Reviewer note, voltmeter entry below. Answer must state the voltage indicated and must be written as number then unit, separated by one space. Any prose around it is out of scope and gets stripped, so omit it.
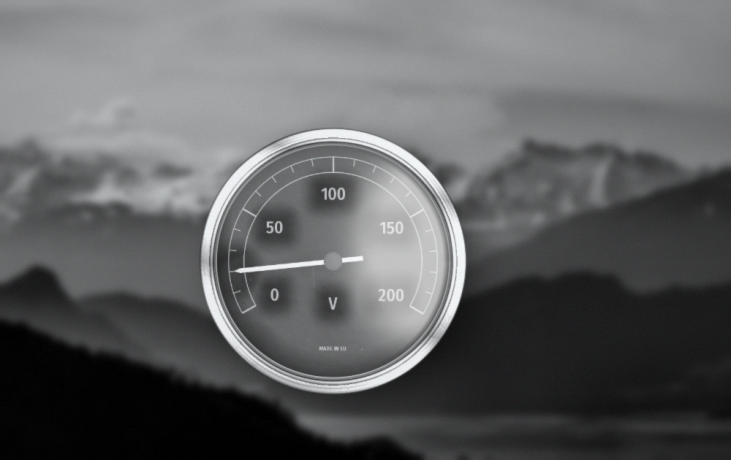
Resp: 20 V
